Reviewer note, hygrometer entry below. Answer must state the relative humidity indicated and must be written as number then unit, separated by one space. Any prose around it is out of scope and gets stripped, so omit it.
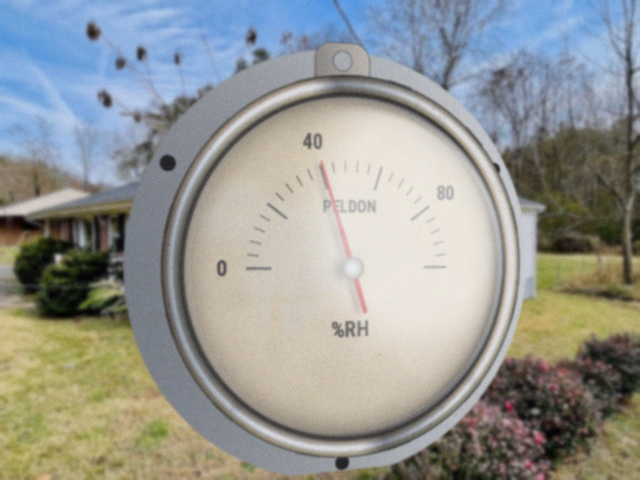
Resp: 40 %
